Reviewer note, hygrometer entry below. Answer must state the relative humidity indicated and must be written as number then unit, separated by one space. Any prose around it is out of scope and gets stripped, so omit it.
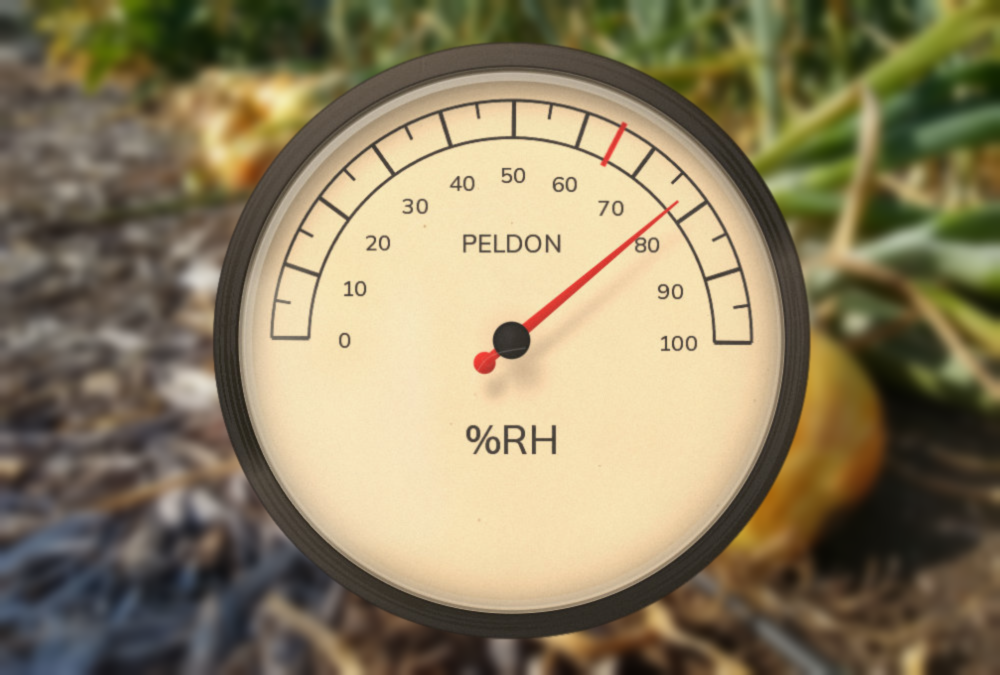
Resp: 77.5 %
